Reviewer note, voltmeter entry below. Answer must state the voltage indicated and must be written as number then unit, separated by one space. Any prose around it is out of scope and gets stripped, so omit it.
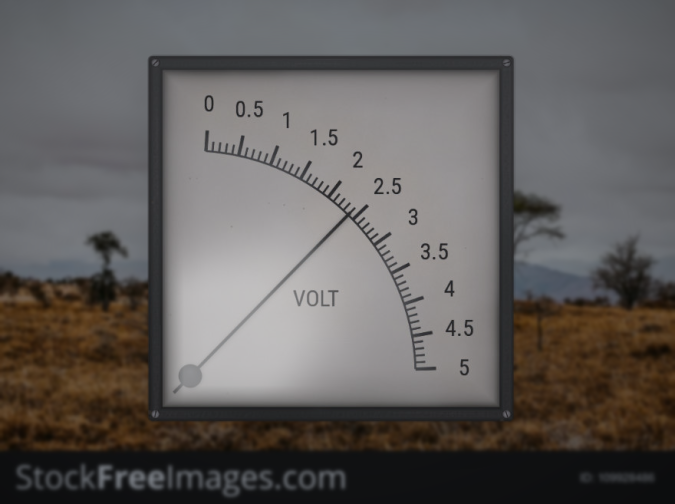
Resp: 2.4 V
